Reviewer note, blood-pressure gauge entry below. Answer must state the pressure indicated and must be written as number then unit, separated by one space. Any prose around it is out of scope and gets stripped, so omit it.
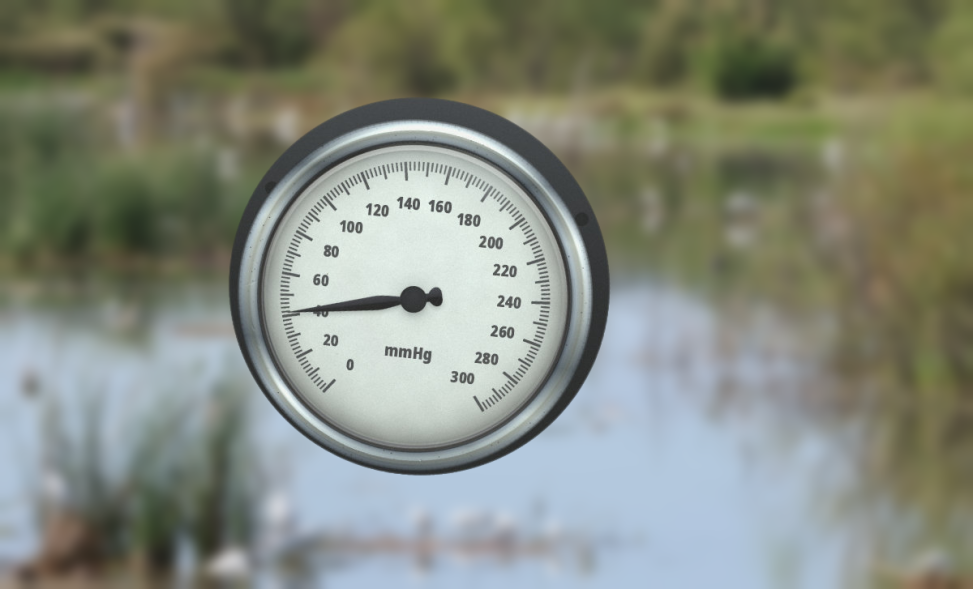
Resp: 42 mmHg
